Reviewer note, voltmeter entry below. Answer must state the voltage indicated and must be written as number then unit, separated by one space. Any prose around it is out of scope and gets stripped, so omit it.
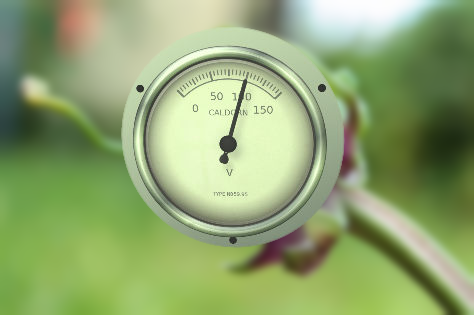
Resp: 100 V
